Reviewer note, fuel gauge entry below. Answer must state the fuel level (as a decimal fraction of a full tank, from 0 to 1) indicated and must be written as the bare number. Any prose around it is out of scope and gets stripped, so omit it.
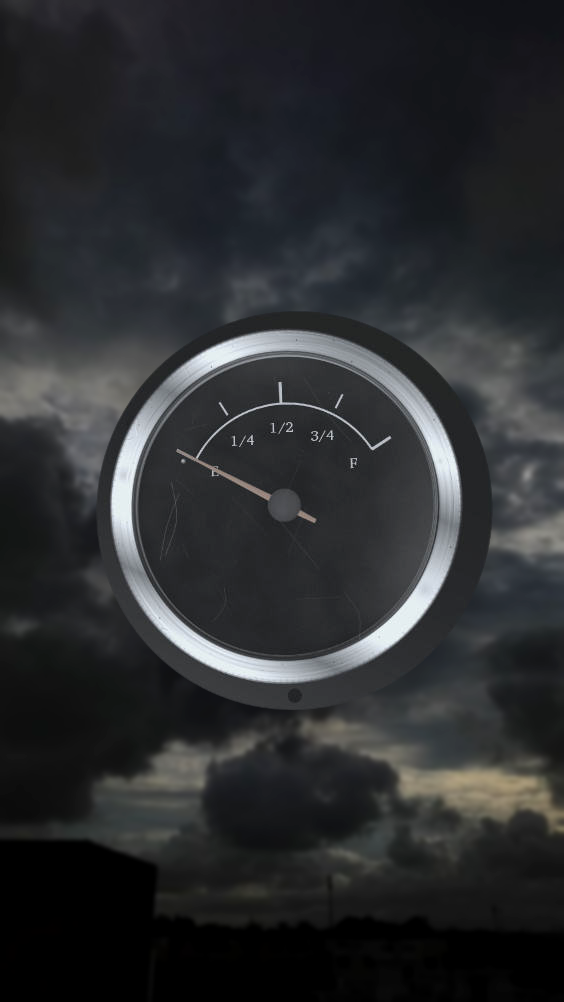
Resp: 0
